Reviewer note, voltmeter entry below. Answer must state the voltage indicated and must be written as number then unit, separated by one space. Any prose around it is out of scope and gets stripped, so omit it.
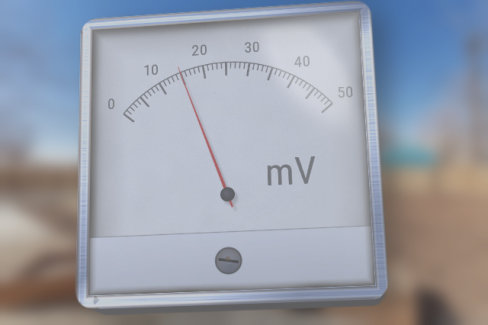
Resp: 15 mV
